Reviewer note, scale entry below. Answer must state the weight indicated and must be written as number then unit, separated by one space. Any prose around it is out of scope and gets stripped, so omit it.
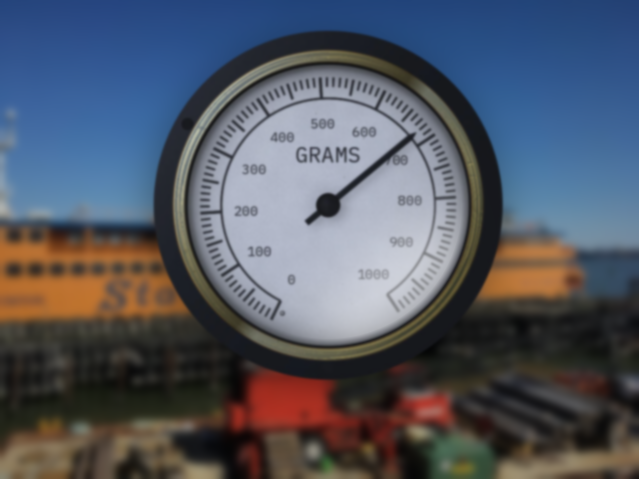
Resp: 680 g
